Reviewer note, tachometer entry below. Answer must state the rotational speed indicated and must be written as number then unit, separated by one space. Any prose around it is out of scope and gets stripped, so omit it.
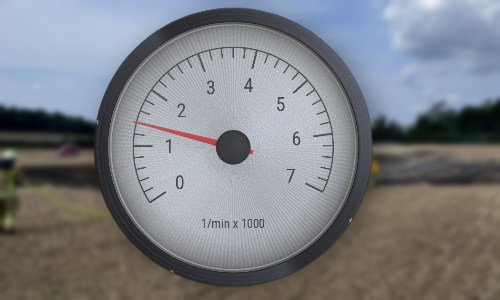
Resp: 1400 rpm
